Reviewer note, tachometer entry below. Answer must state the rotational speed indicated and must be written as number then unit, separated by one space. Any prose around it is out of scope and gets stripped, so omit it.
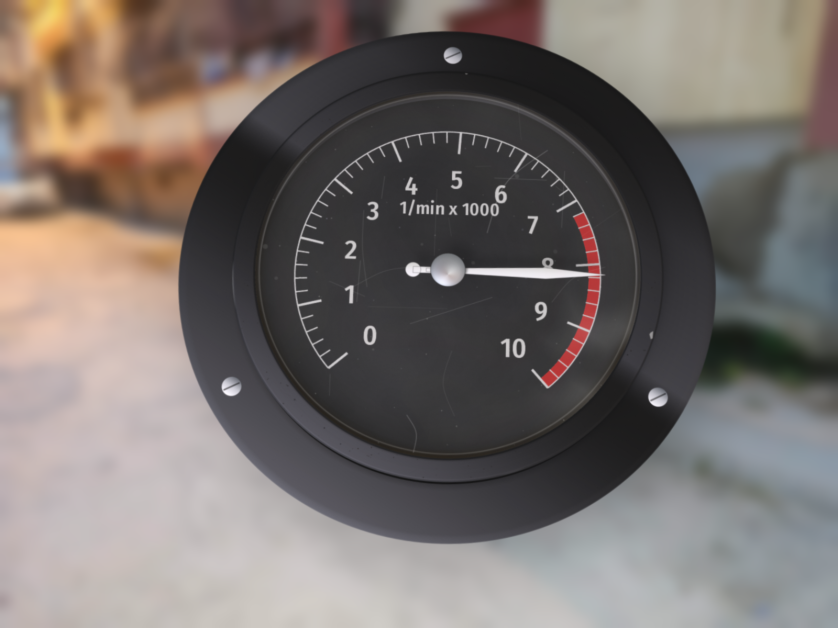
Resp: 8200 rpm
